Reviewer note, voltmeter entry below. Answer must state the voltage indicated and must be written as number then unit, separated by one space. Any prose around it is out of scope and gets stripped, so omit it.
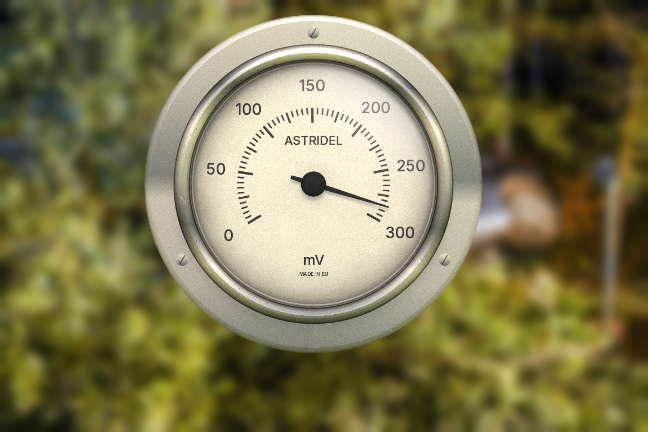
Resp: 285 mV
